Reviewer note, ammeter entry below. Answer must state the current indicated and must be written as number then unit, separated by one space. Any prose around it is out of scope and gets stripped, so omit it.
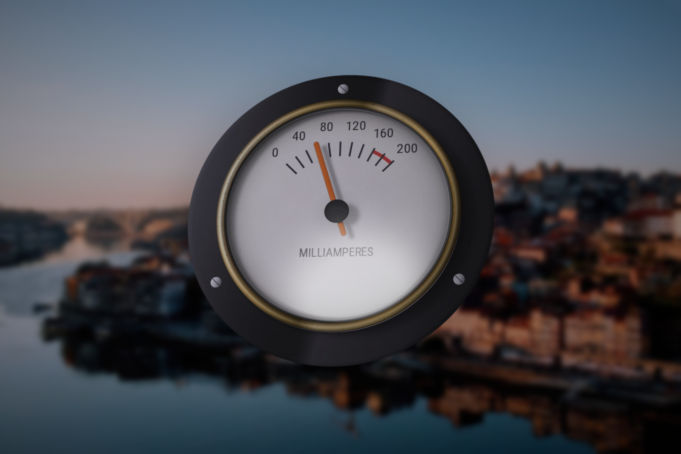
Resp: 60 mA
